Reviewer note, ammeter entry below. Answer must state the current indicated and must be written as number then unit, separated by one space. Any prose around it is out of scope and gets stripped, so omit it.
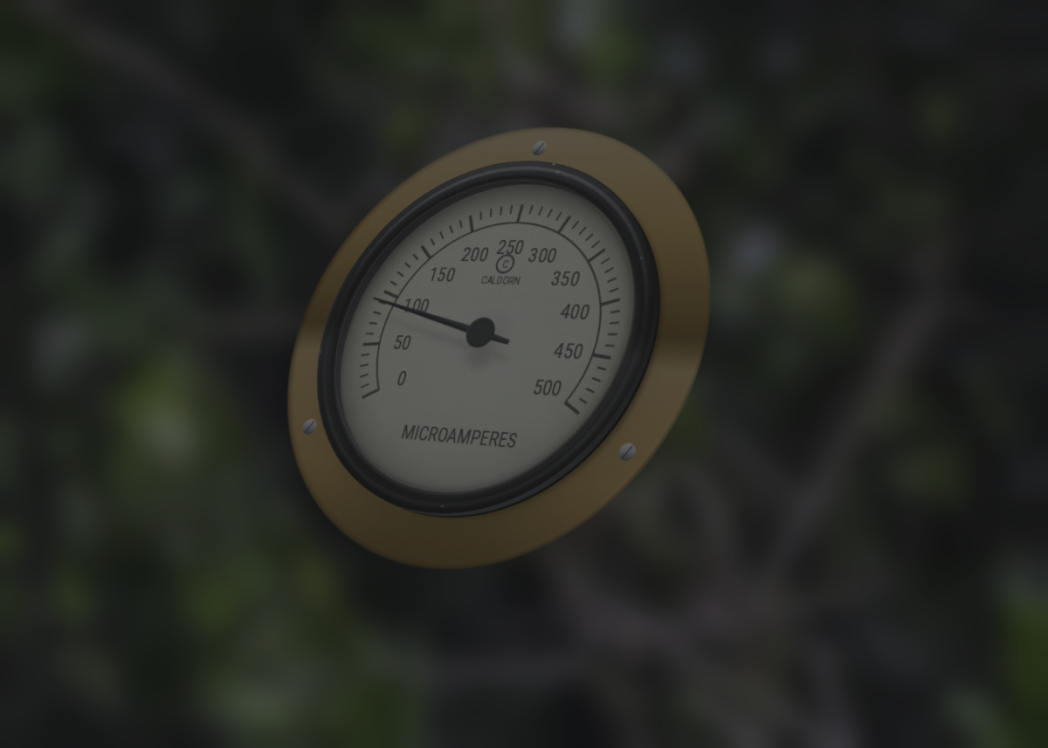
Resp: 90 µA
